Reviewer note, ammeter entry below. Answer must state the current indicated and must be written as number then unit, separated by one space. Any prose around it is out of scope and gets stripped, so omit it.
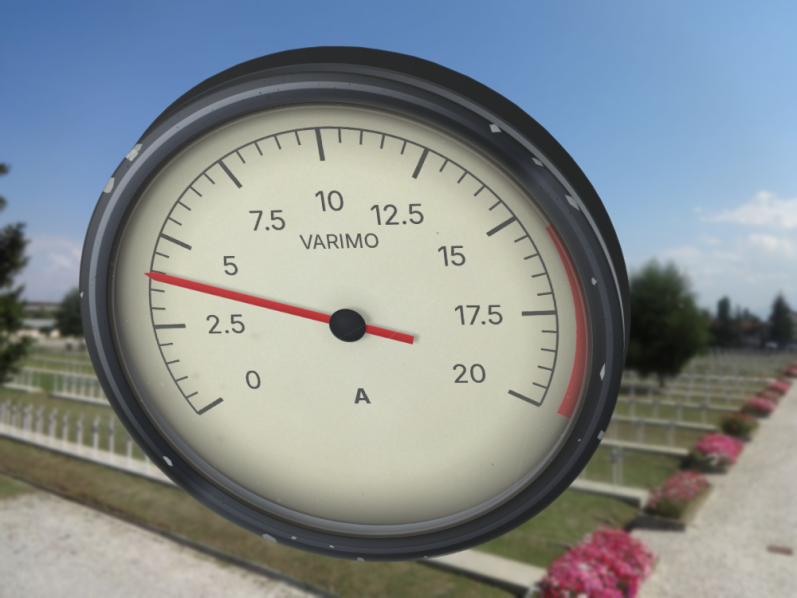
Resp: 4 A
